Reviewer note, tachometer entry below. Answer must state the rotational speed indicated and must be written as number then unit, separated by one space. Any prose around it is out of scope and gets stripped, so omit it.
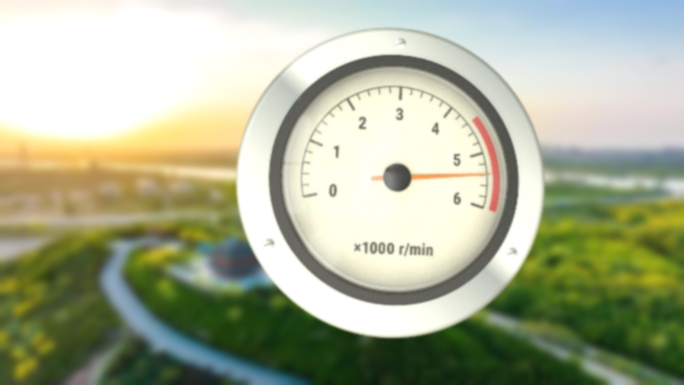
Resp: 5400 rpm
